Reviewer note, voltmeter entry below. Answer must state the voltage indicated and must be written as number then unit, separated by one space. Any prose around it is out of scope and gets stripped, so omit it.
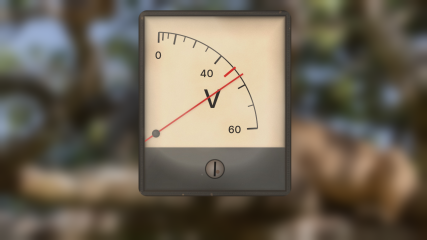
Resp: 47.5 V
